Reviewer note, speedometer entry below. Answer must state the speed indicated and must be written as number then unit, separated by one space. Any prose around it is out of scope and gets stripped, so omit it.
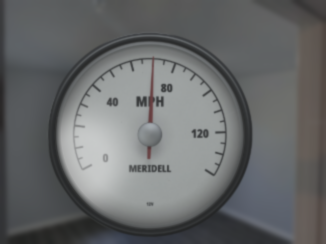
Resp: 70 mph
